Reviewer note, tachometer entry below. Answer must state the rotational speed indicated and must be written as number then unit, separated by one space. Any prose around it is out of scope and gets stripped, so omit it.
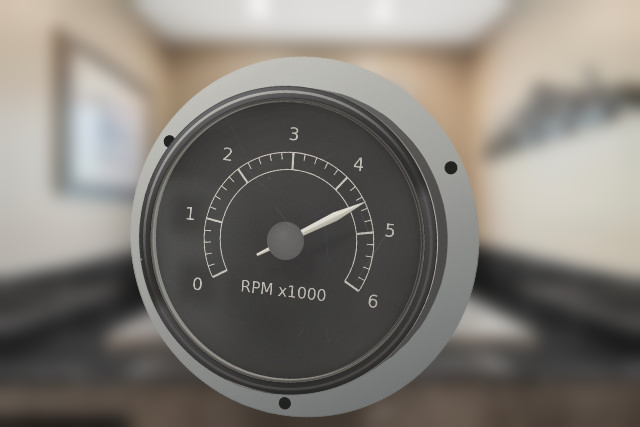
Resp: 4500 rpm
